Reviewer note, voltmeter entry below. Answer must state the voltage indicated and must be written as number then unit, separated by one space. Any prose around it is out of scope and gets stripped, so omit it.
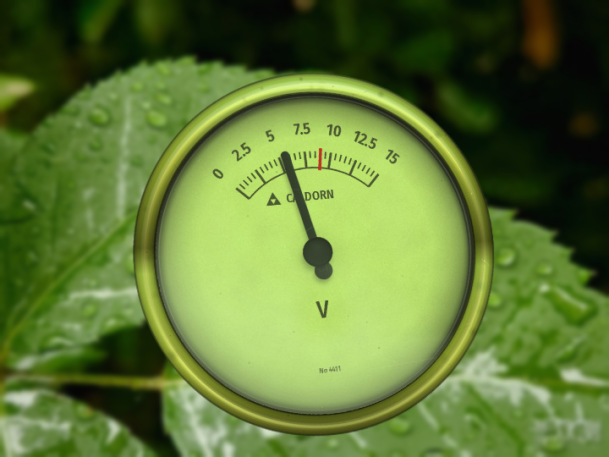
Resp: 5.5 V
